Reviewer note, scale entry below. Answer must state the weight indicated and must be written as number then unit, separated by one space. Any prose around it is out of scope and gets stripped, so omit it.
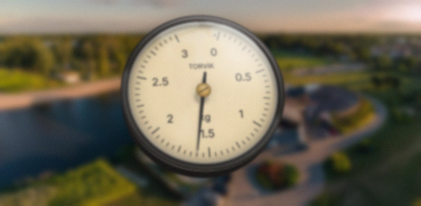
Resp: 1.6 kg
